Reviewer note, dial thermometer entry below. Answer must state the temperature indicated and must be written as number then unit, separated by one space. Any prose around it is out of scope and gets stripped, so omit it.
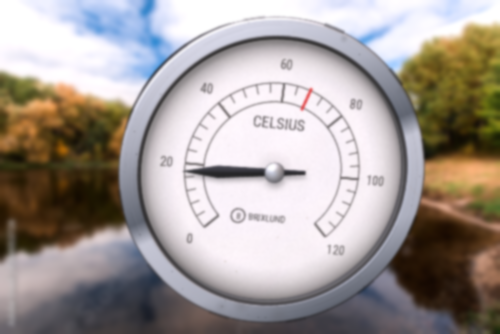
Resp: 18 °C
